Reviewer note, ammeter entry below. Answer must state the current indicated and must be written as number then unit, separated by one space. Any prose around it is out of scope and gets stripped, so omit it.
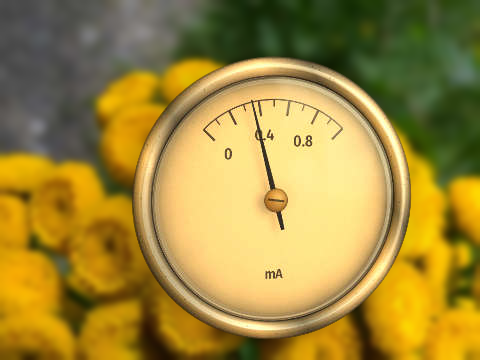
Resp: 0.35 mA
